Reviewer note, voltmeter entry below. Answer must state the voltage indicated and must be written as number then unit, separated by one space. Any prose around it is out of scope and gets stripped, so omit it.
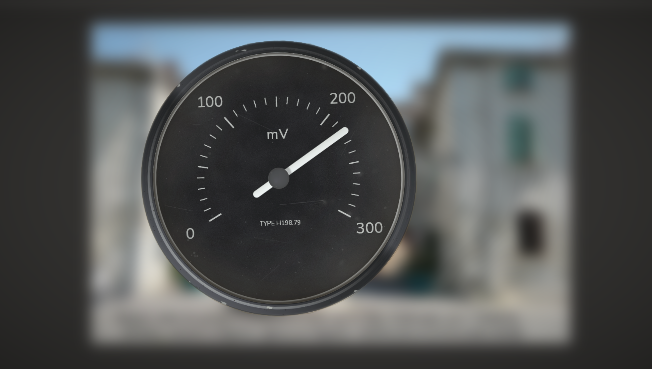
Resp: 220 mV
